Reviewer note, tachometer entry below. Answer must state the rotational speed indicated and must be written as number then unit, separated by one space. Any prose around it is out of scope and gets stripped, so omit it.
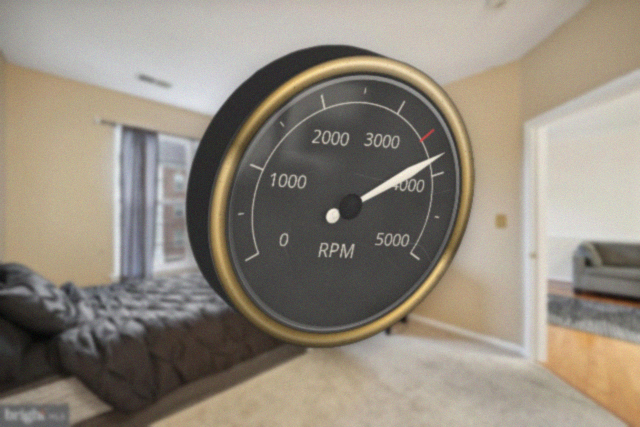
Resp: 3750 rpm
